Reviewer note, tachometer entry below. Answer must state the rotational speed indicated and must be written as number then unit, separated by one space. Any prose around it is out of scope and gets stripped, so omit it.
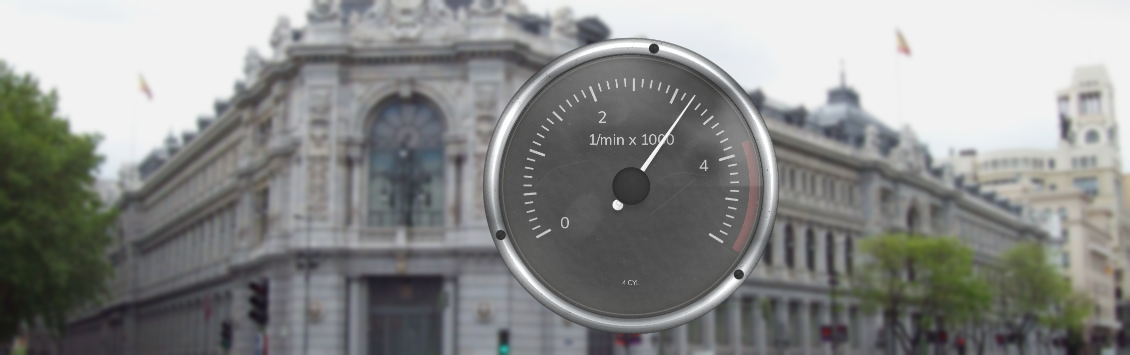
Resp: 3200 rpm
